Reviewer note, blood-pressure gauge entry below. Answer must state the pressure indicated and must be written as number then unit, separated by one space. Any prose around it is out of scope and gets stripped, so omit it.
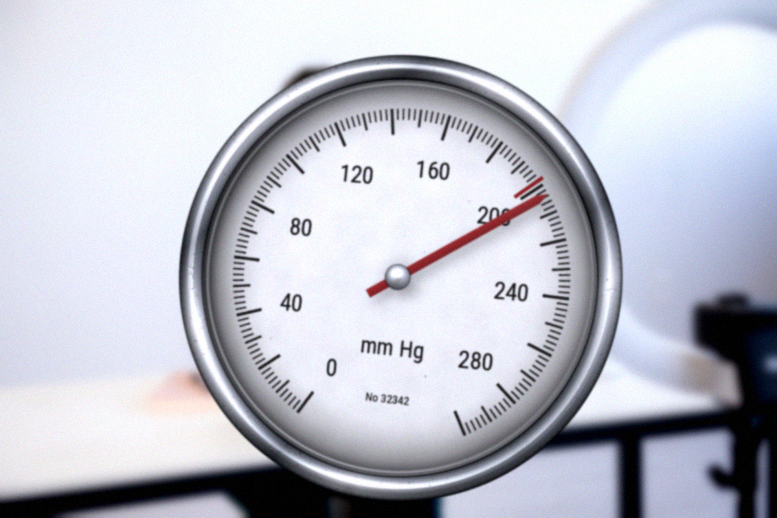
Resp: 204 mmHg
